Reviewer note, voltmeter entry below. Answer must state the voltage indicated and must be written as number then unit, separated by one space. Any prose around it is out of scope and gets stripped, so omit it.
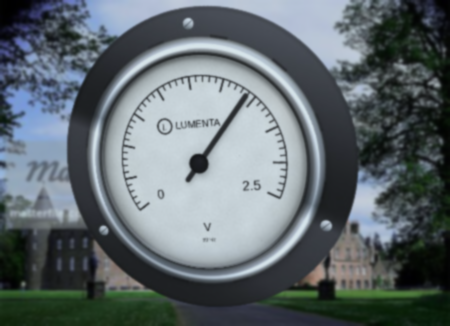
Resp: 1.7 V
